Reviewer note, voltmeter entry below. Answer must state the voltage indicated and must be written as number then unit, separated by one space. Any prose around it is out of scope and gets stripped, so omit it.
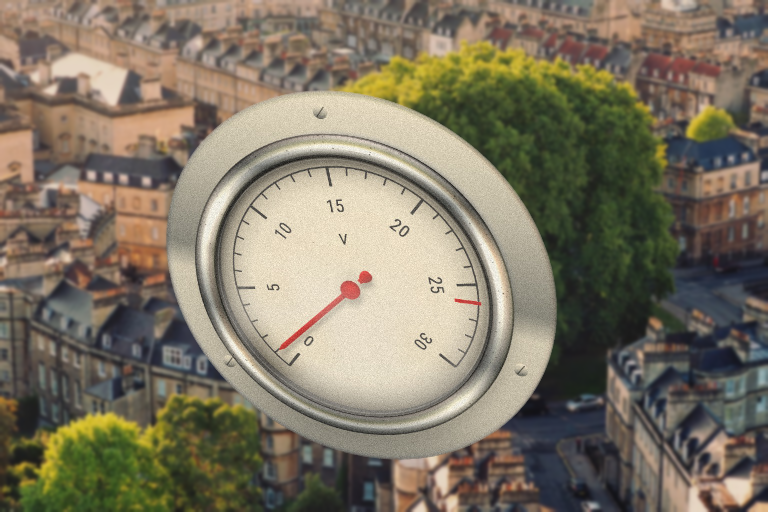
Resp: 1 V
